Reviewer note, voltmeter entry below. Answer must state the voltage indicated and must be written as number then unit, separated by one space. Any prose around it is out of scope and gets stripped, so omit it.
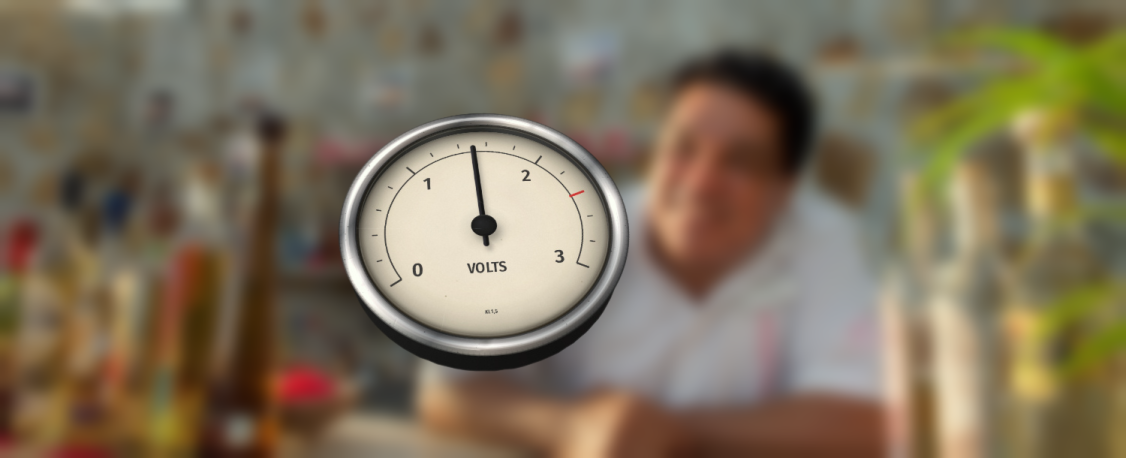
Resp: 1.5 V
